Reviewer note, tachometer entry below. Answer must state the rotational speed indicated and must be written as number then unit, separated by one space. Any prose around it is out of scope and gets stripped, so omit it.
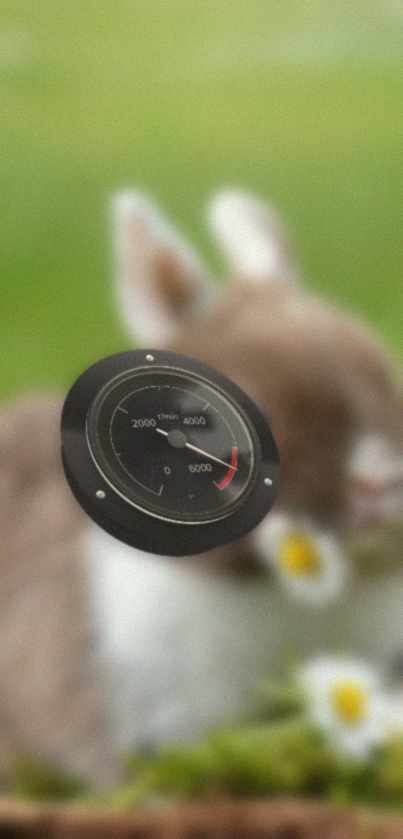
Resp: 5500 rpm
